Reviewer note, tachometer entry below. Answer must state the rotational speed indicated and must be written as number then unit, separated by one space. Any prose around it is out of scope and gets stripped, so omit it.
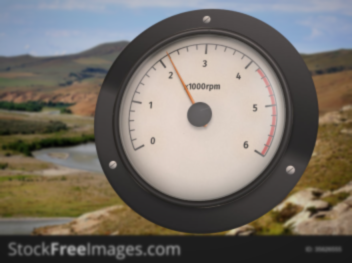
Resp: 2200 rpm
